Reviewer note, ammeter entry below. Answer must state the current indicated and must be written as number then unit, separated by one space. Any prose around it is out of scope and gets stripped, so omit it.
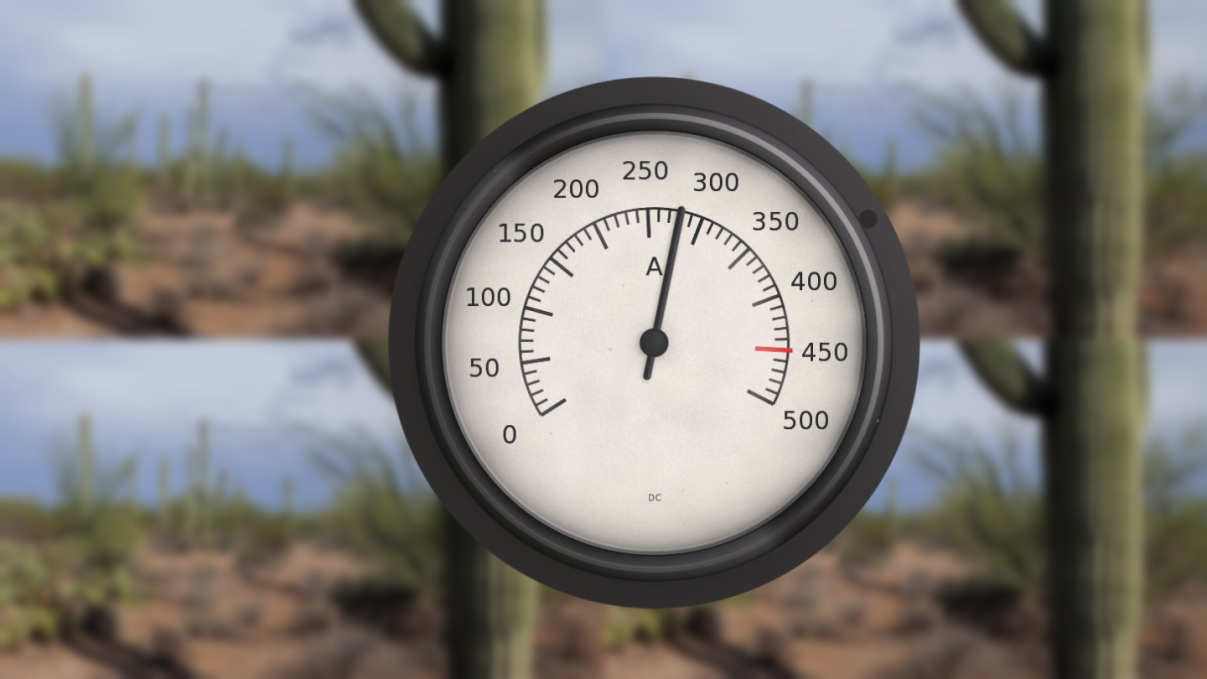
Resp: 280 A
